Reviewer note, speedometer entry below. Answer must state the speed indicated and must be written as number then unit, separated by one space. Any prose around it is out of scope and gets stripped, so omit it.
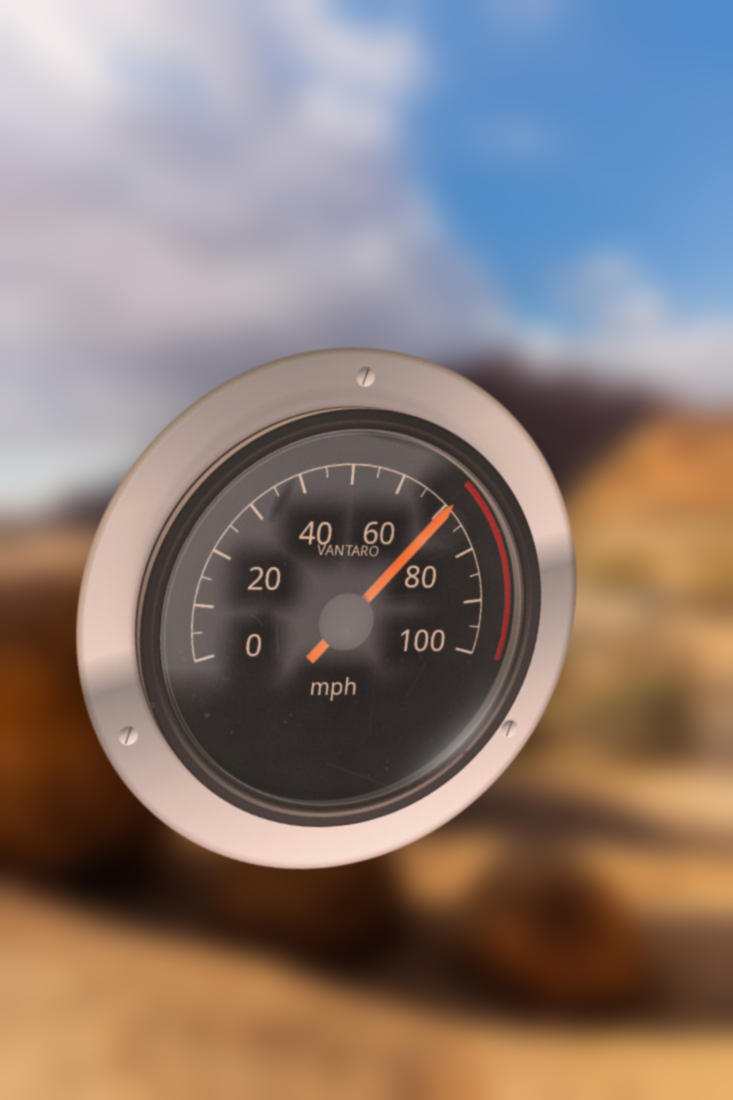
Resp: 70 mph
